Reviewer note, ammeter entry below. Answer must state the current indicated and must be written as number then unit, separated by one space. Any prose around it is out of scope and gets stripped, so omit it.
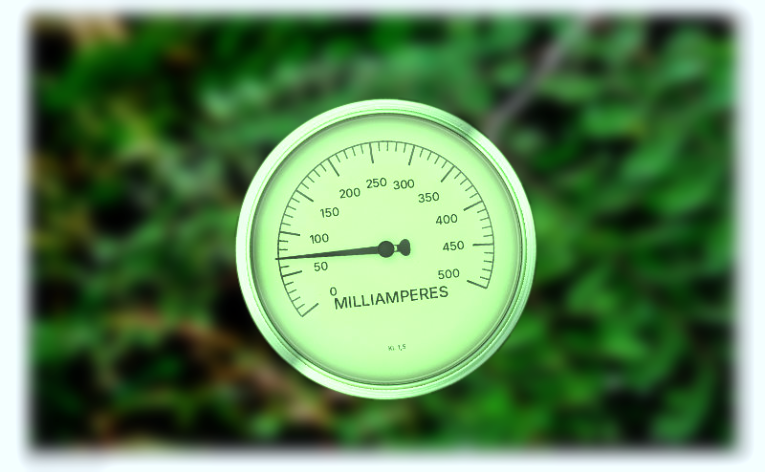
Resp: 70 mA
